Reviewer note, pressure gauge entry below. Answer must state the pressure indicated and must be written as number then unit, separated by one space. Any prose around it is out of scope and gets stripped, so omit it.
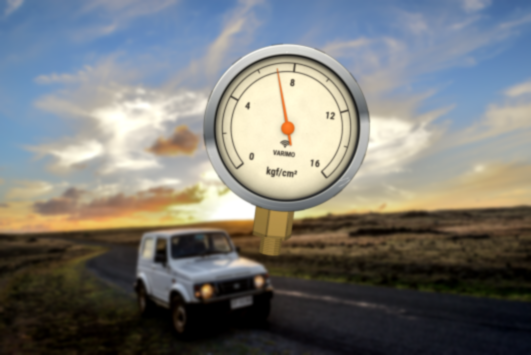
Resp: 7 kg/cm²
